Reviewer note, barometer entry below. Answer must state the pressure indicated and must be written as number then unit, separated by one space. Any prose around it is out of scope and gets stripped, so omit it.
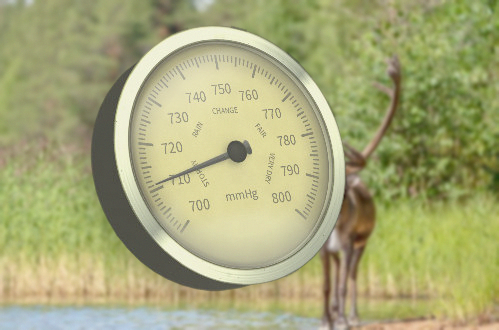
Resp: 711 mmHg
